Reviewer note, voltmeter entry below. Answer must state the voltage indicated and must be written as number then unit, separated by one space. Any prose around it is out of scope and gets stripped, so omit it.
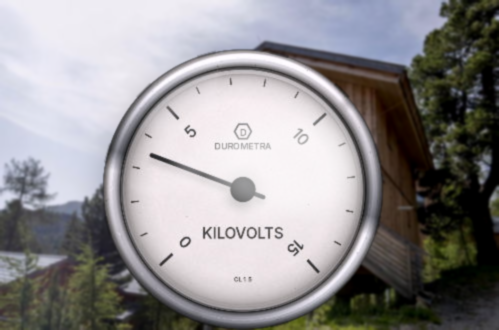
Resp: 3.5 kV
